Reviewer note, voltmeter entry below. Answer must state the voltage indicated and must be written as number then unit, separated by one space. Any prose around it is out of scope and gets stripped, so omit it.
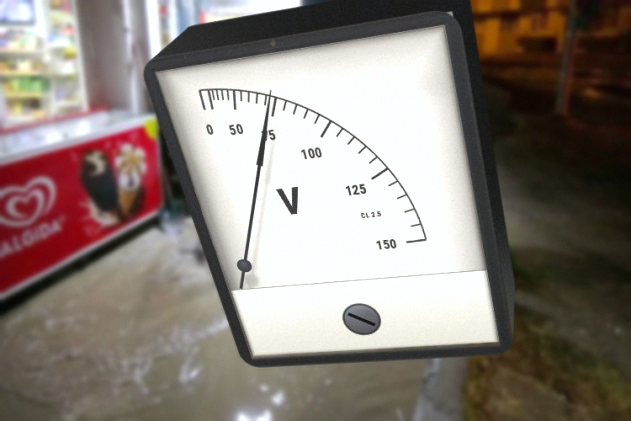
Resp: 72.5 V
